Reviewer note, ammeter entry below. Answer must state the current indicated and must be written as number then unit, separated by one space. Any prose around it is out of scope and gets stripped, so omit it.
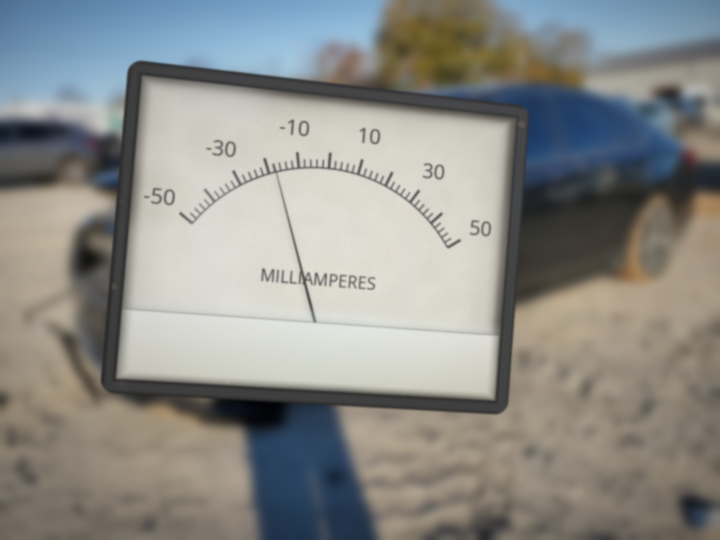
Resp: -18 mA
